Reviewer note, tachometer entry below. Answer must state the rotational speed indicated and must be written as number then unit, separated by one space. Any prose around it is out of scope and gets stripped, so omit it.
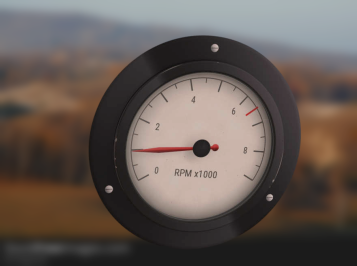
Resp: 1000 rpm
